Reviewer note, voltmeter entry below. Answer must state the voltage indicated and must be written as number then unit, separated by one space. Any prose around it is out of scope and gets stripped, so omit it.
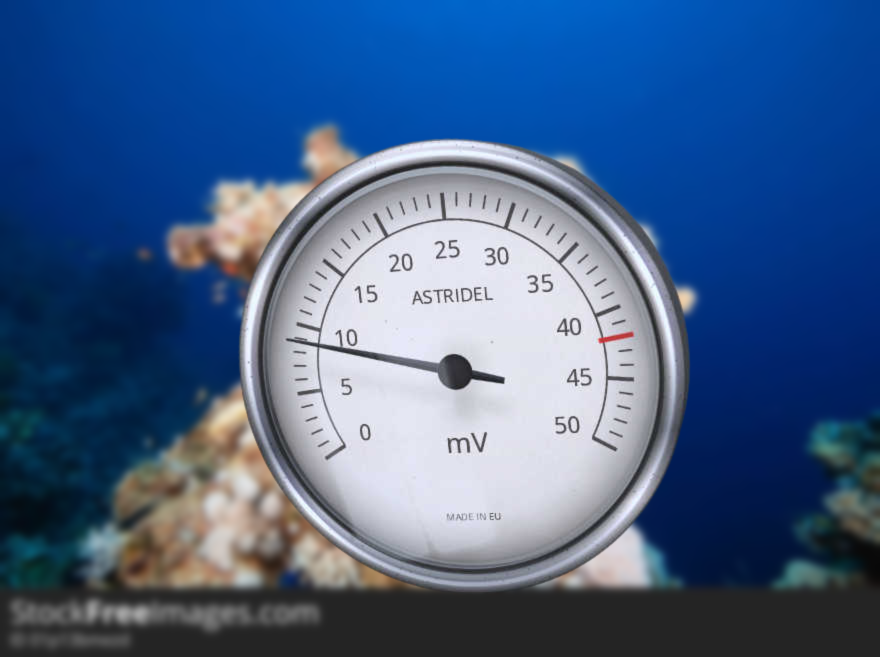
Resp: 9 mV
